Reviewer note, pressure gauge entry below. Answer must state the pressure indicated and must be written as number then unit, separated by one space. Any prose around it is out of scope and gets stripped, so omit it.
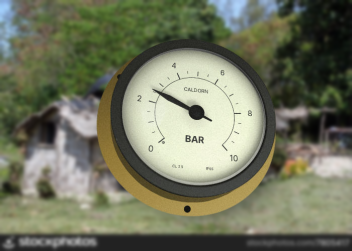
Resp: 2.5 bar
